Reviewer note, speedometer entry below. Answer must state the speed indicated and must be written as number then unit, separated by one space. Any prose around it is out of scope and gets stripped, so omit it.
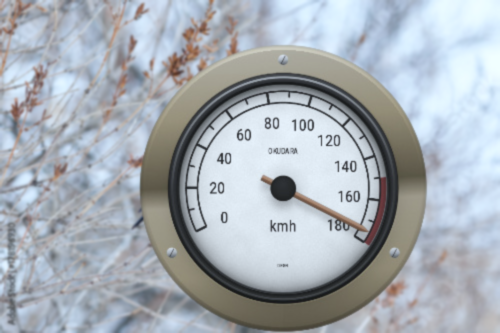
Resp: 175 km/h
